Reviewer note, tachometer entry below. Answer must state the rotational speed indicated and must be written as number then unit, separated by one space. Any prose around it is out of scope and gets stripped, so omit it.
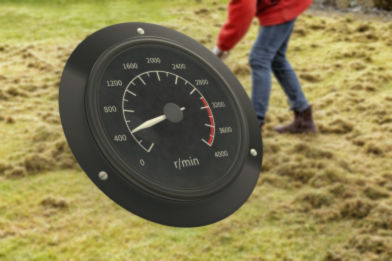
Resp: 400 rpm
